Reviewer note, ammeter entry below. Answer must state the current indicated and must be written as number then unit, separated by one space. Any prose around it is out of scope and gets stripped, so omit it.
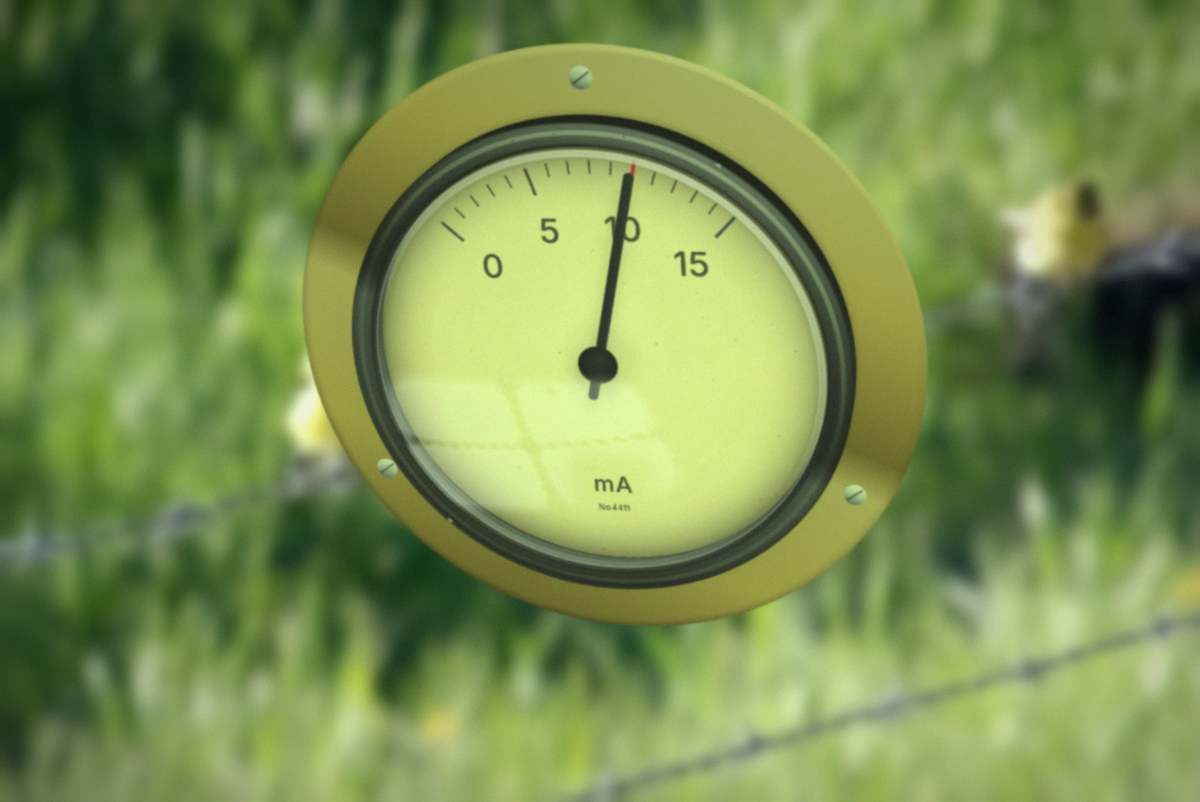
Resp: 10 mA
